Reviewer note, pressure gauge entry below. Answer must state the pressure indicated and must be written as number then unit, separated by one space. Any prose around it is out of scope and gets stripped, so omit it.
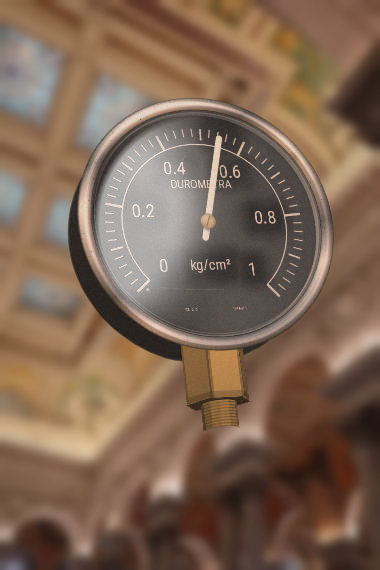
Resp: 0.54 kg/cm²
